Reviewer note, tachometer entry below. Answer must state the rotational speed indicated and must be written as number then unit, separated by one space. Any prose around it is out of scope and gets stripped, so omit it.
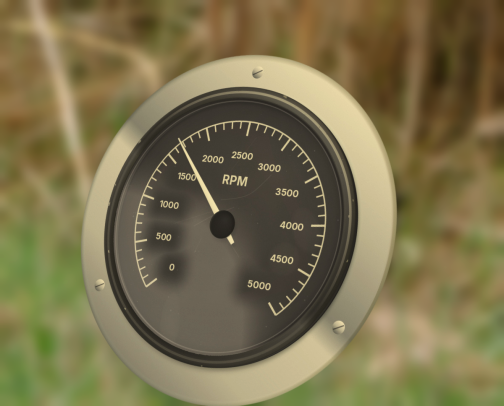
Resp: 1700 rpm
